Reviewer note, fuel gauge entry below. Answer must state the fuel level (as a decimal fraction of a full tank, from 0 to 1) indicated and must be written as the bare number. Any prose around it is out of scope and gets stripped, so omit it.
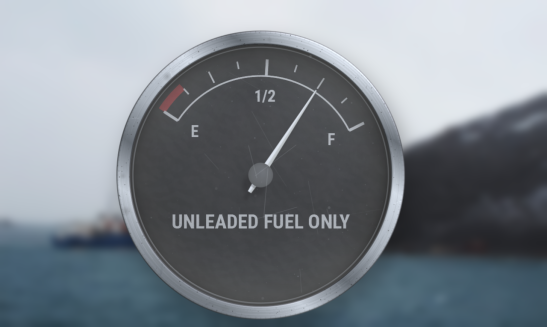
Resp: 0.75
